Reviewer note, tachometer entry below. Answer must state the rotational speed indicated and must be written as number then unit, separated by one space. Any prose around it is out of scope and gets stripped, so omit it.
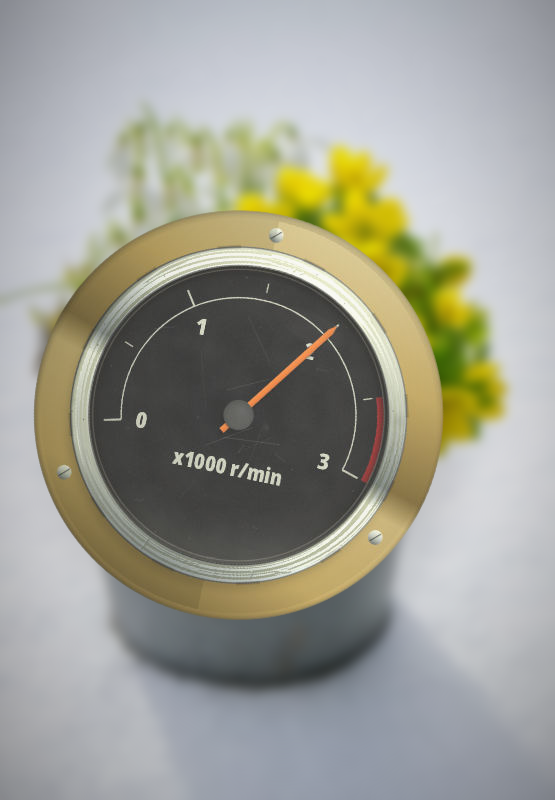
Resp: 2000 rpm
